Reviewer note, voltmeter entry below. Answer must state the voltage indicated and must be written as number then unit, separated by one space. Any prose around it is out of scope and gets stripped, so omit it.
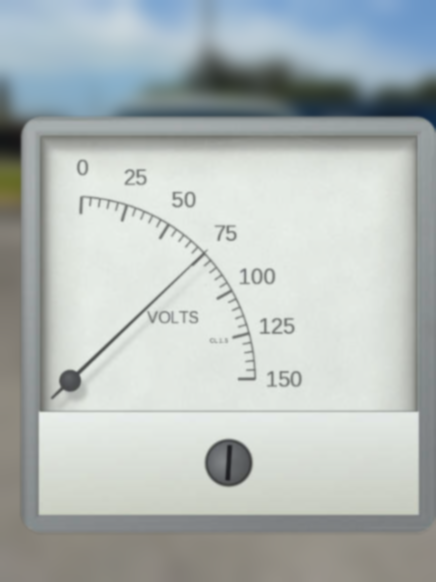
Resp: 75 V
